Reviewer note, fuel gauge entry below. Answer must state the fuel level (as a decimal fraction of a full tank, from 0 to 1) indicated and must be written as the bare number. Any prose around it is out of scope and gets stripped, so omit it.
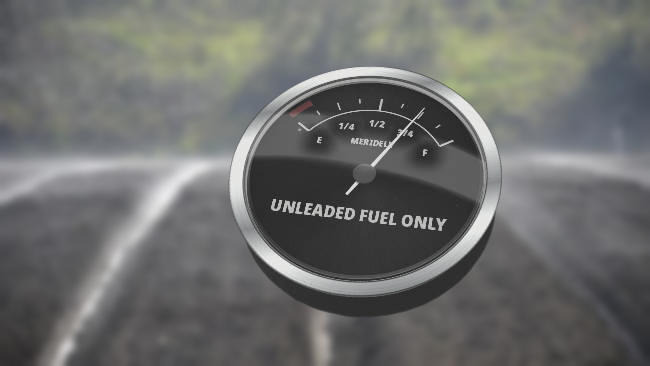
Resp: 0.75
